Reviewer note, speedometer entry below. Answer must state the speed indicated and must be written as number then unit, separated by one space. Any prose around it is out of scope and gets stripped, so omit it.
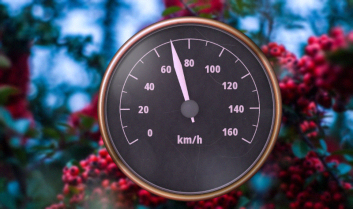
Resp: 70 km/h
